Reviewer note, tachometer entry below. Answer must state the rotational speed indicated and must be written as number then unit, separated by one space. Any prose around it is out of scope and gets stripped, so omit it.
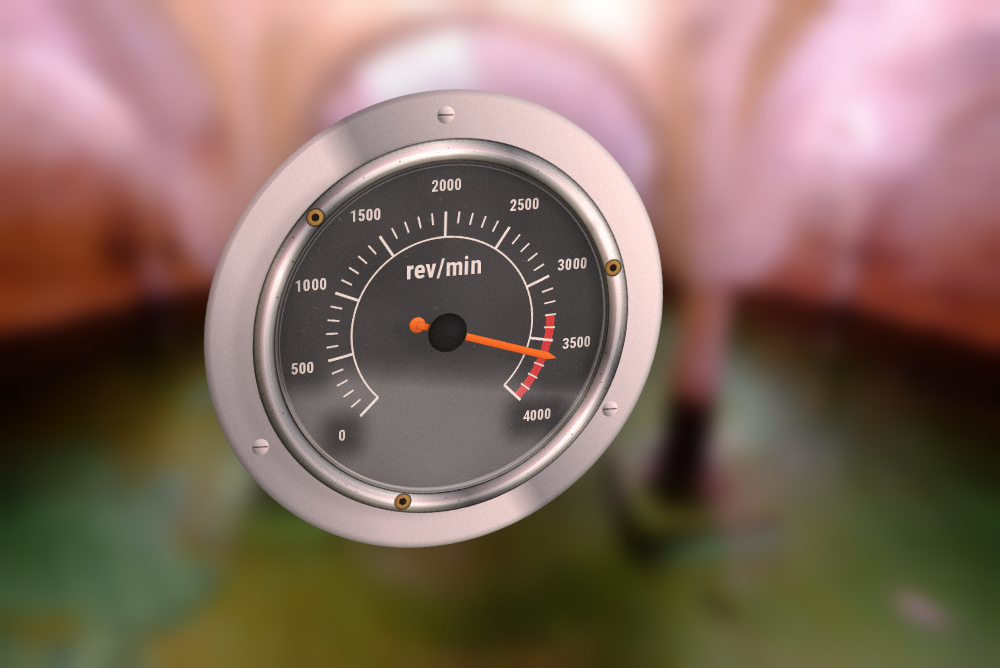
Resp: 3600 rpm
